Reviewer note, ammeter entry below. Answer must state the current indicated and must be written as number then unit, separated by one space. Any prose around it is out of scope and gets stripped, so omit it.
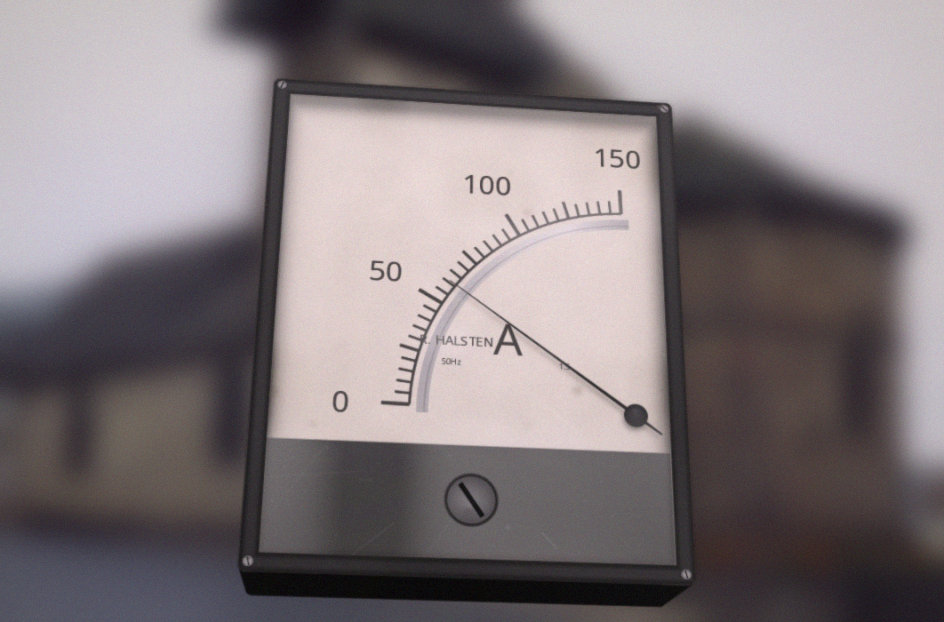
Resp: 60 A
